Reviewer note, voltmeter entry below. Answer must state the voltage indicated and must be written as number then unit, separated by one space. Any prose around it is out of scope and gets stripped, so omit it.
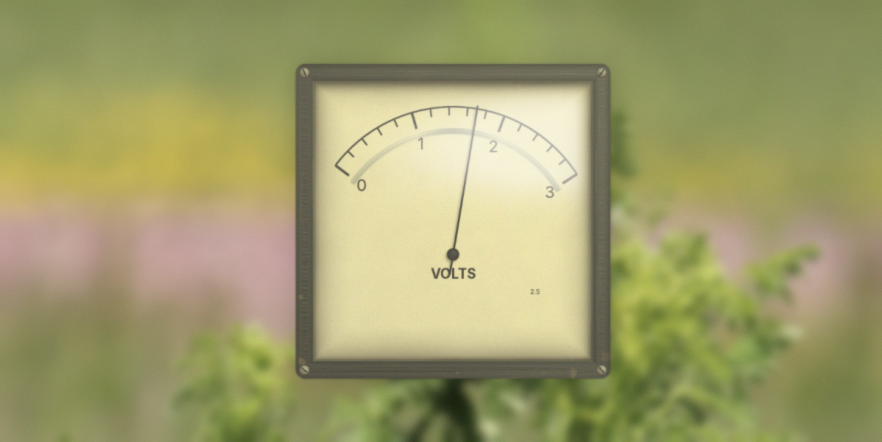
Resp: 1.7 V
